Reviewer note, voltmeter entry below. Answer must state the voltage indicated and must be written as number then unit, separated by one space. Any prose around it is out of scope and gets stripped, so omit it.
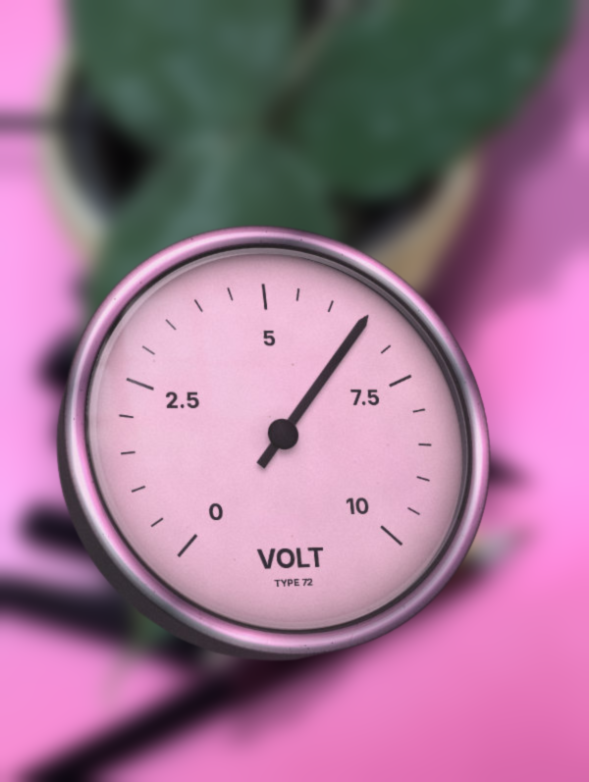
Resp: 6.5 V
